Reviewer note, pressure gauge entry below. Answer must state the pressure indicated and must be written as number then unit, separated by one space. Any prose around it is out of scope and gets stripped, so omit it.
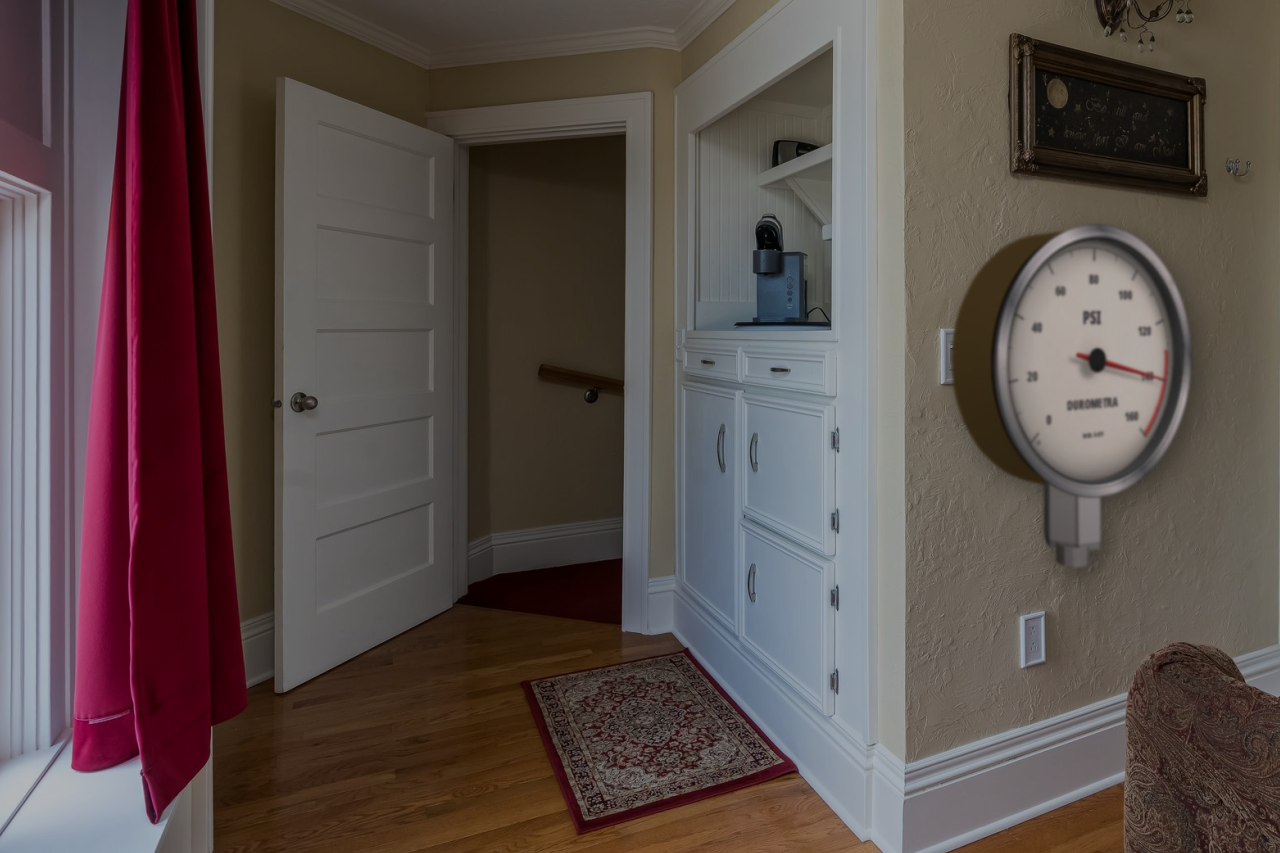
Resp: 140 psi
